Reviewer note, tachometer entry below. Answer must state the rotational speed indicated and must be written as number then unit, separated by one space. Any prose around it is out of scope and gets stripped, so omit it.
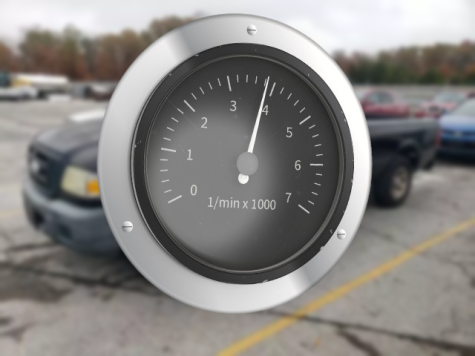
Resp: 3800 rpm
